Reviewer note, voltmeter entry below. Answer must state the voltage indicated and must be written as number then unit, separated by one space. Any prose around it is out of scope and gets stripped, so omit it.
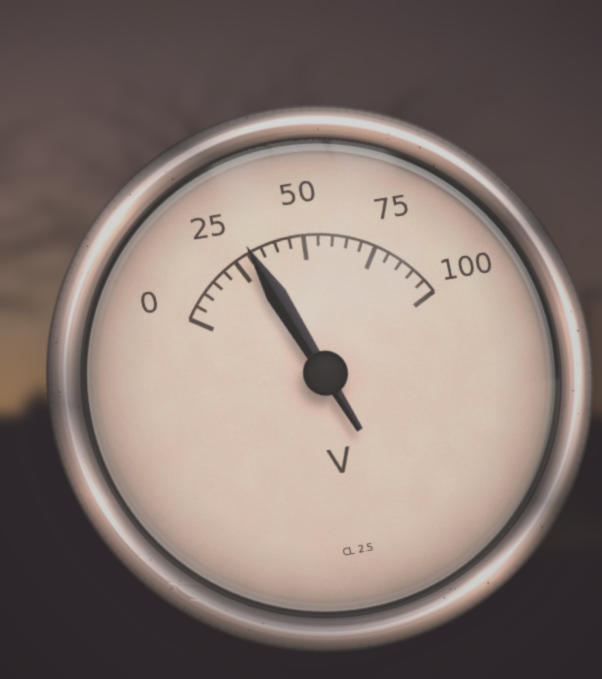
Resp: 30 V
